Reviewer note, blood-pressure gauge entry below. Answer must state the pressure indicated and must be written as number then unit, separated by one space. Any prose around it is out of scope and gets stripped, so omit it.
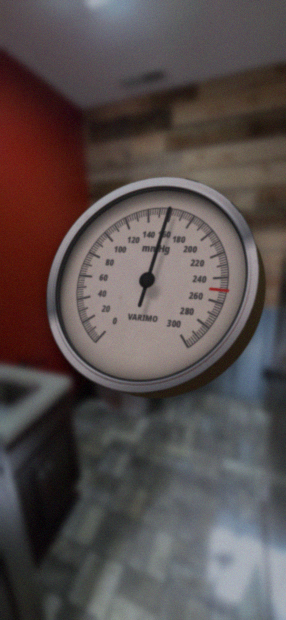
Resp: 160 mmHg
